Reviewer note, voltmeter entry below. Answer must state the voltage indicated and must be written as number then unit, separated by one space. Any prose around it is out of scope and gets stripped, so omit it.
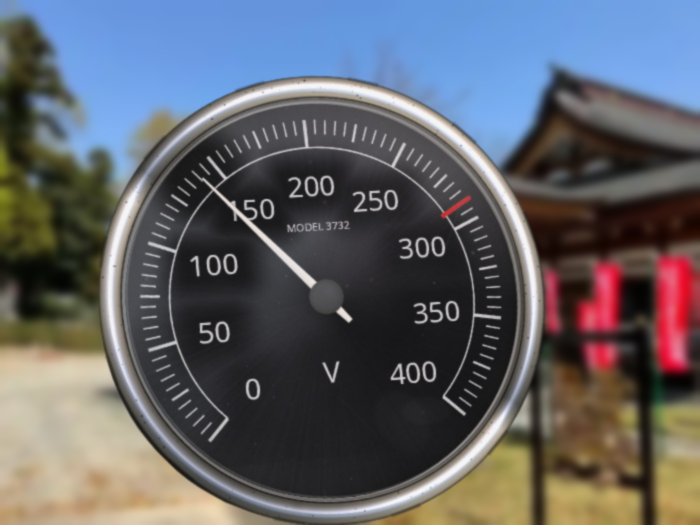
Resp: 140 V
